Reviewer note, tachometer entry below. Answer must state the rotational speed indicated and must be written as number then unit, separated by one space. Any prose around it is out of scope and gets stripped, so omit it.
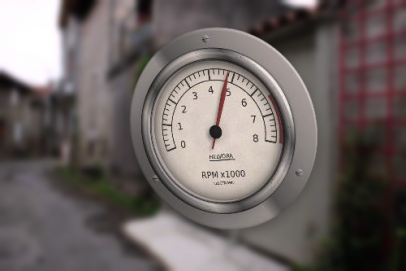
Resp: 4800 rpm
